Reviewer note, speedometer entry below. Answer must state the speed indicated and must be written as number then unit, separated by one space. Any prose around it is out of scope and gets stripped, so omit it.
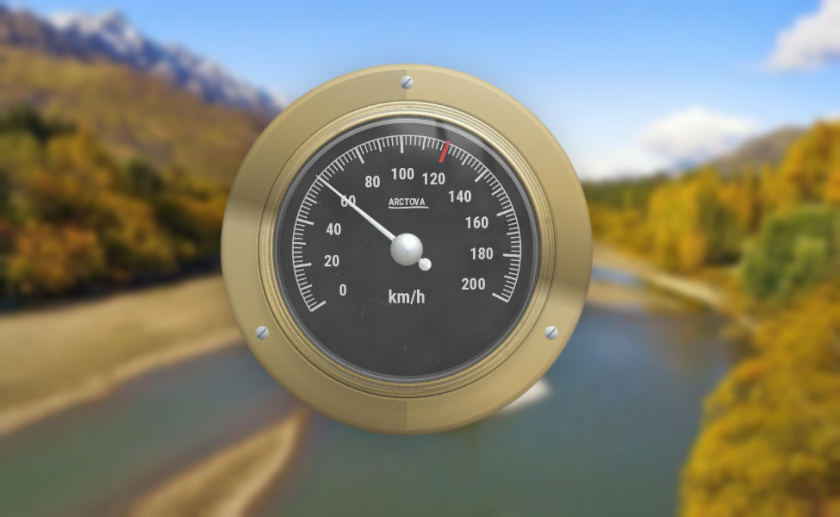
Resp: 60 km/h
